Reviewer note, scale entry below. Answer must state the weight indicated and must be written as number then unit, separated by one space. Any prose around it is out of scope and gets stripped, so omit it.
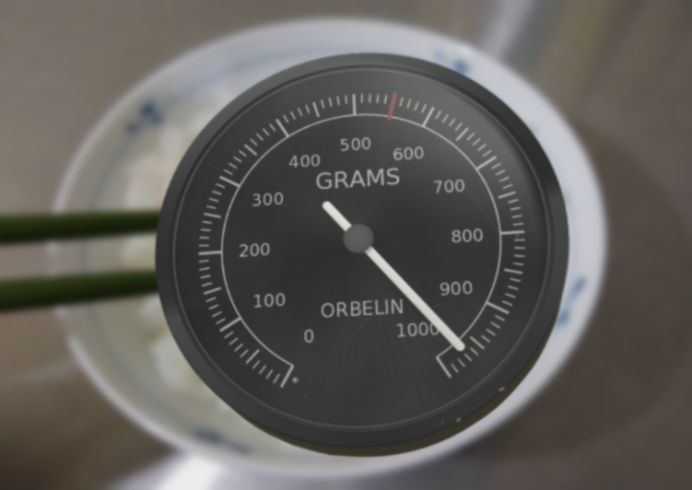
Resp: 970 g
